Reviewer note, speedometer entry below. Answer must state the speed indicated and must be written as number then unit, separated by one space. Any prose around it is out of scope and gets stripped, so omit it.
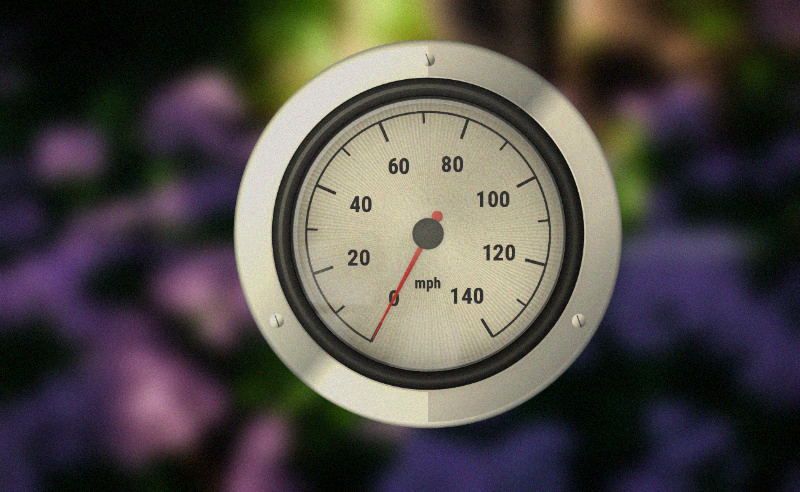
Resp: 0 mph
